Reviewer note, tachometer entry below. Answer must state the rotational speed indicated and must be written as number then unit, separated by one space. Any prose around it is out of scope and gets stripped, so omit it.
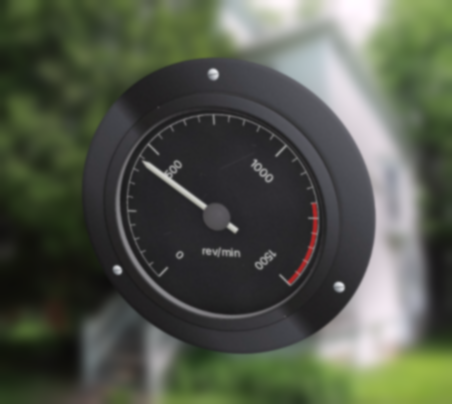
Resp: 450 rpm
